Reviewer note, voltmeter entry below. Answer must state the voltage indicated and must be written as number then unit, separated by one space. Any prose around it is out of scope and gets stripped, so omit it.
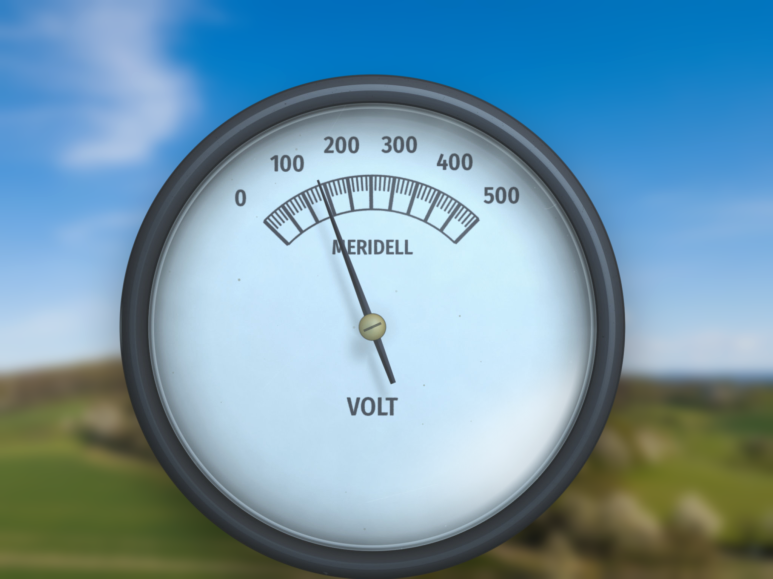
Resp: 140 V
